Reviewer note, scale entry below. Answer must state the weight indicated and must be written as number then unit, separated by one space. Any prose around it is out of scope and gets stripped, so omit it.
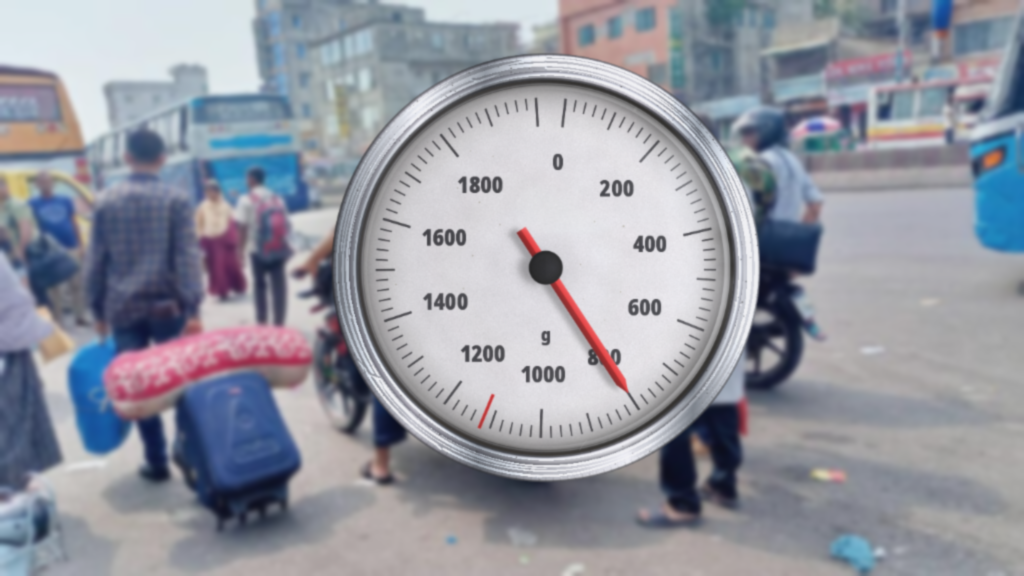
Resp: 800 g
